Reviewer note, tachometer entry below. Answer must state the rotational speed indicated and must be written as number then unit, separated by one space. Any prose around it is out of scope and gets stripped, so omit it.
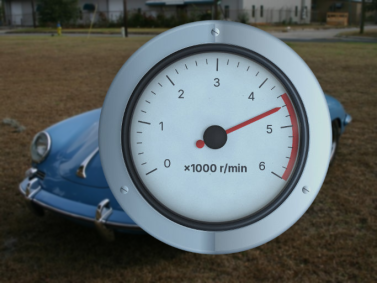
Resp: 4600 rpm
